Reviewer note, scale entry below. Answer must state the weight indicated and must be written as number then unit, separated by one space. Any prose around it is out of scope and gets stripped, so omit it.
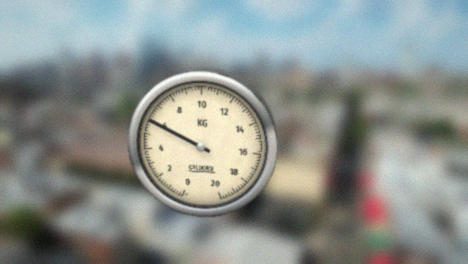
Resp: 6 kg
